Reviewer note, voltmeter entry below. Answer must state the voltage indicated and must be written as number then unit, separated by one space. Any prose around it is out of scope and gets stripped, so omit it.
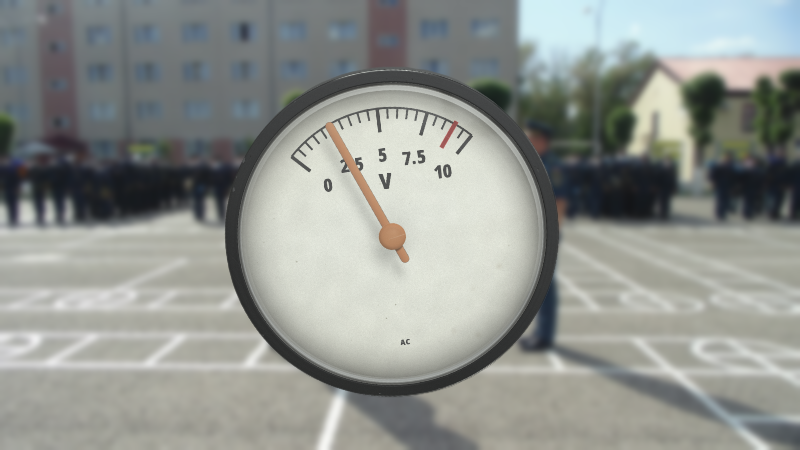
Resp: 2.5 V
